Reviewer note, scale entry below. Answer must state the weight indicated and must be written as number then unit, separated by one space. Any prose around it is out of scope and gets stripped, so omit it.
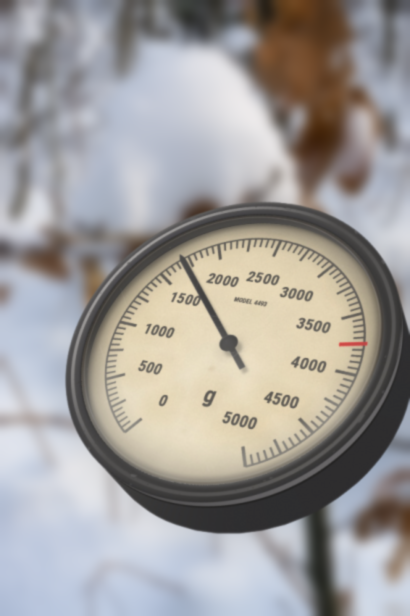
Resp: 1700 g
